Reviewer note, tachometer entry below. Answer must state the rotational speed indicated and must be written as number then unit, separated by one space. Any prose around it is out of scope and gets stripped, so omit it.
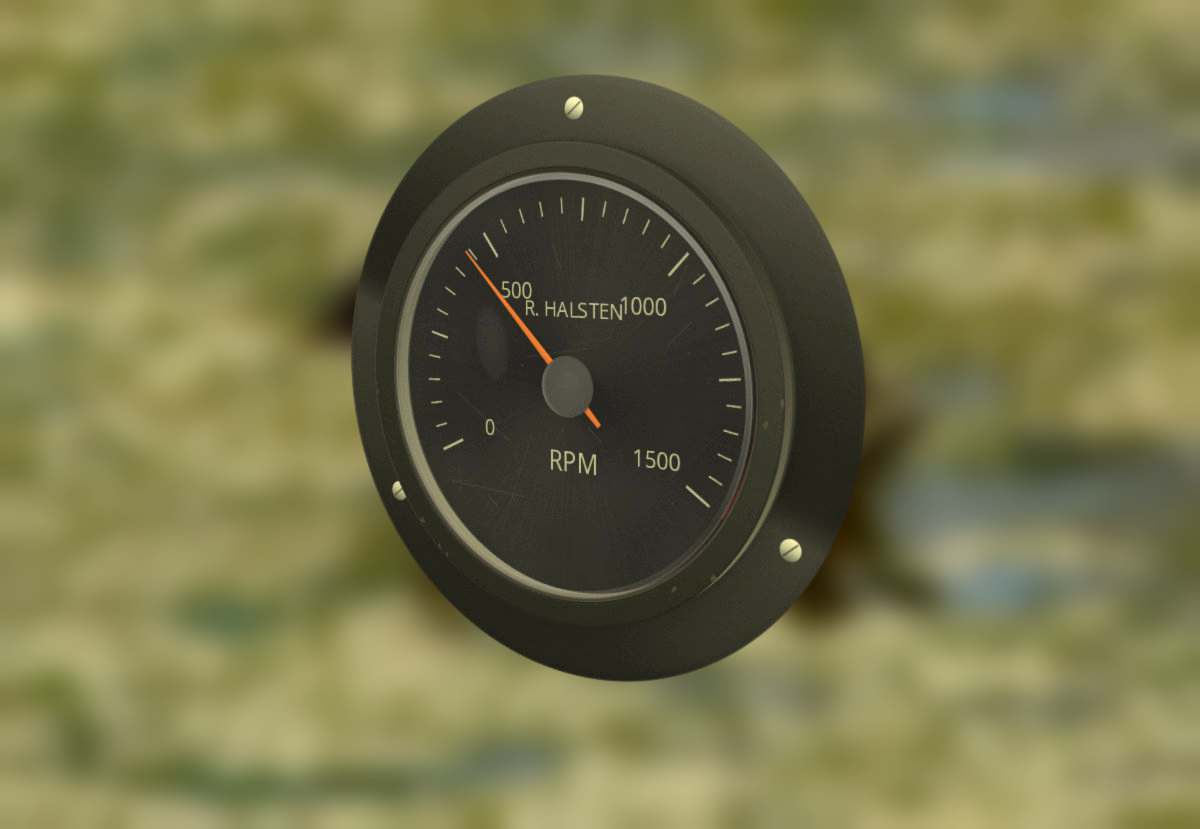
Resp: 450 rpm
